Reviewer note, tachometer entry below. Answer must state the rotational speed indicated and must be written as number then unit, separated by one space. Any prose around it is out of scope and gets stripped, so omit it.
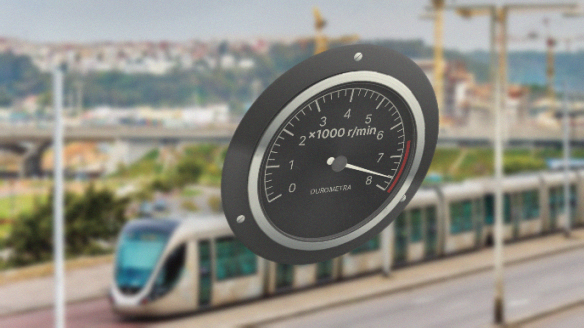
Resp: 7600 rpm
